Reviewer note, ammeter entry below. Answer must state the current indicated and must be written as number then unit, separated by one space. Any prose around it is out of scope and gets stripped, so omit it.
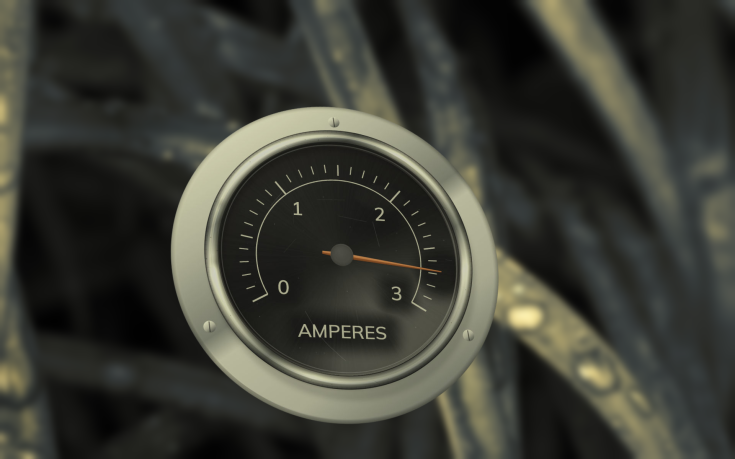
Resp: 2.7 A
